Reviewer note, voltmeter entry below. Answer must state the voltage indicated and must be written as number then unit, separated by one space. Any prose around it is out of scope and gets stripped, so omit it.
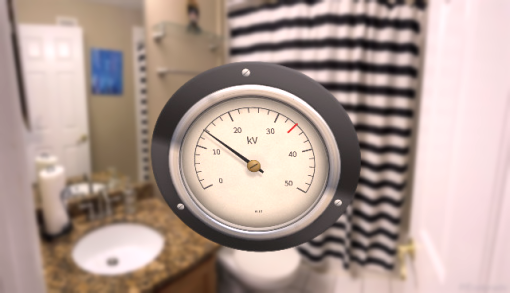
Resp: 14 kV
